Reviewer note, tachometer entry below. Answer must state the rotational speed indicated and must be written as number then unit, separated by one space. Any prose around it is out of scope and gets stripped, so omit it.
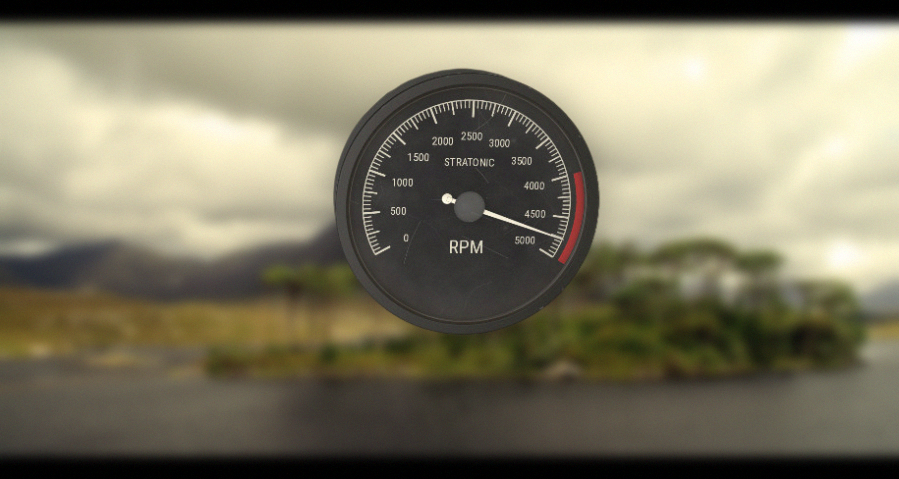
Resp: 4750 rpm
